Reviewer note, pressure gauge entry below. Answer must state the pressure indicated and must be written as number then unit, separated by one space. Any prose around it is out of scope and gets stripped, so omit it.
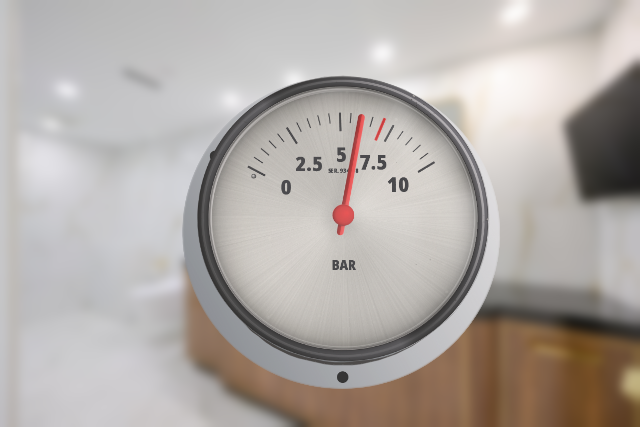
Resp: 6 bar
